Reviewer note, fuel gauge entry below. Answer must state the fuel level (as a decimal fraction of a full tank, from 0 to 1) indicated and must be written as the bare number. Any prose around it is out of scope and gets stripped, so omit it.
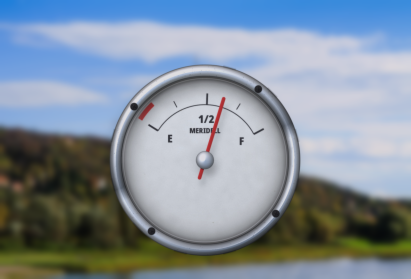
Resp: 0.625
